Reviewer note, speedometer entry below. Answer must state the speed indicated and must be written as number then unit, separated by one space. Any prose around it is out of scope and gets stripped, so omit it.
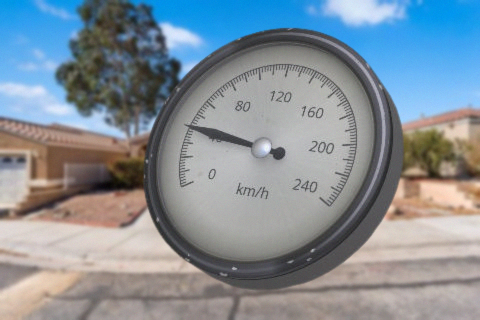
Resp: 40 km/h
